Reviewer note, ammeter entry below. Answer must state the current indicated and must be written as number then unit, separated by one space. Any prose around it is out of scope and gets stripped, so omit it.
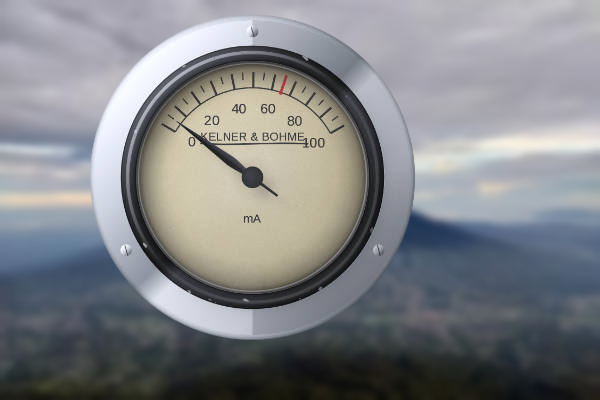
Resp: 5 mA
